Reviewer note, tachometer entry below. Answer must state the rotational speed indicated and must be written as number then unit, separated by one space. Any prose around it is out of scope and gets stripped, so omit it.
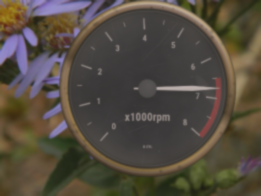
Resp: 6750 rpm
